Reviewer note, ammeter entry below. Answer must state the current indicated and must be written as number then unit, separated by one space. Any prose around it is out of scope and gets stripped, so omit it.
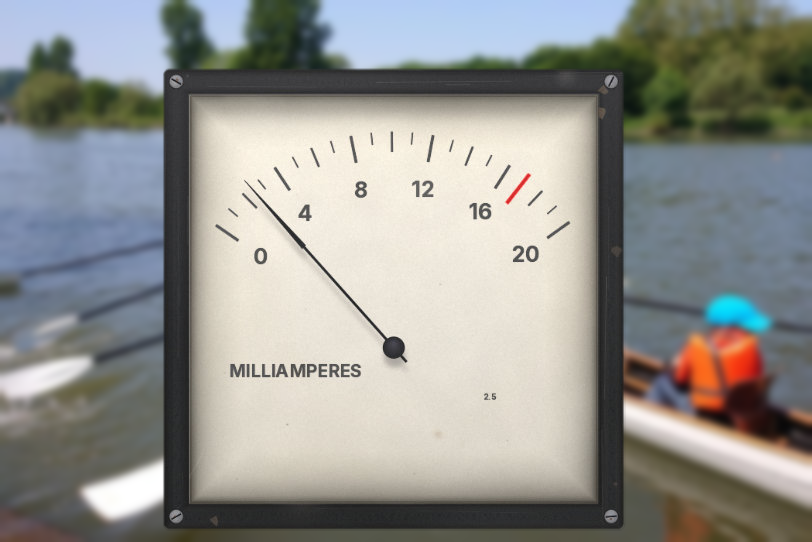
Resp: 2.5 mA
